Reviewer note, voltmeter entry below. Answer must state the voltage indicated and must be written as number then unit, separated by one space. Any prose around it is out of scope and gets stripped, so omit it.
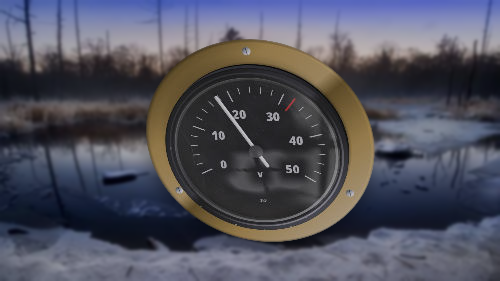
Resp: 18 V
